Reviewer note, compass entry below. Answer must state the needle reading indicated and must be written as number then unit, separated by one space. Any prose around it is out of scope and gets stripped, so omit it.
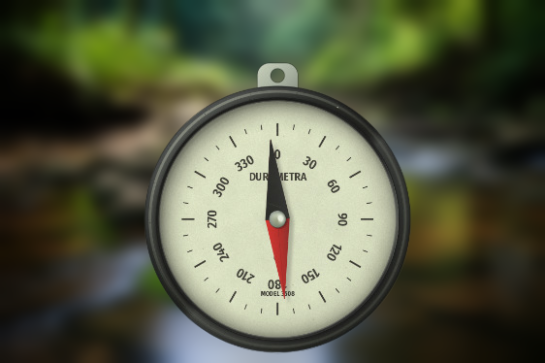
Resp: 175 °
